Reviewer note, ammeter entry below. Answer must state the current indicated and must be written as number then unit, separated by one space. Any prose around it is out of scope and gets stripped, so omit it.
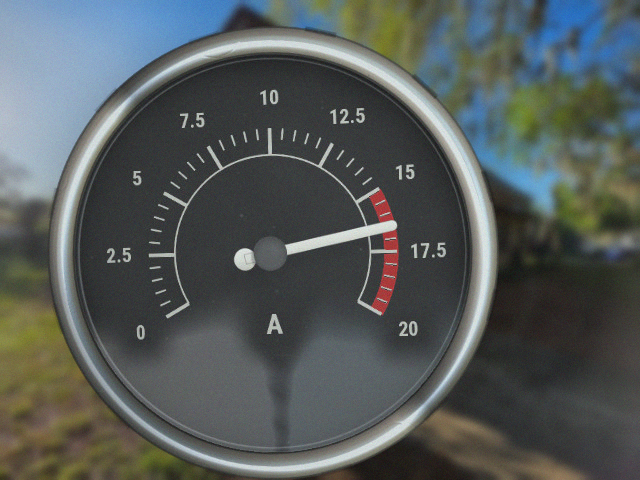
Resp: 16.5 A
